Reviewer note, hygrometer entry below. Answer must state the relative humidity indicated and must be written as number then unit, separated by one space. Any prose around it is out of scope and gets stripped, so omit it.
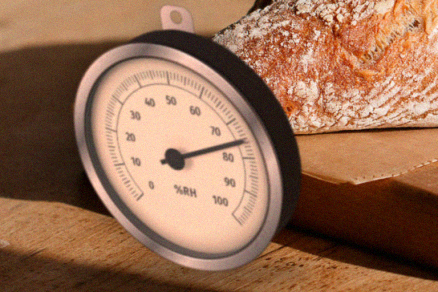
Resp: 75 %
